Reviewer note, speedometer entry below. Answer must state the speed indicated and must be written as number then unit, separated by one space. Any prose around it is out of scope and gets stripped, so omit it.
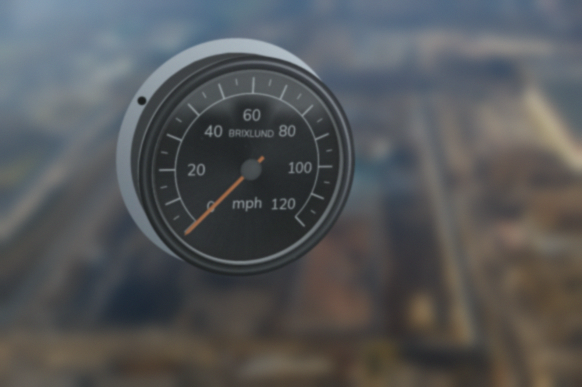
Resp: 0 mph
